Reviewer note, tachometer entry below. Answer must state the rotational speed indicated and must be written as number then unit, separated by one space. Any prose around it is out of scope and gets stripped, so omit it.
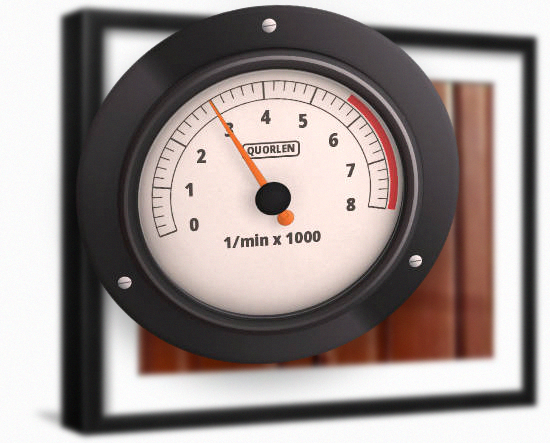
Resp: 3000 rpm
